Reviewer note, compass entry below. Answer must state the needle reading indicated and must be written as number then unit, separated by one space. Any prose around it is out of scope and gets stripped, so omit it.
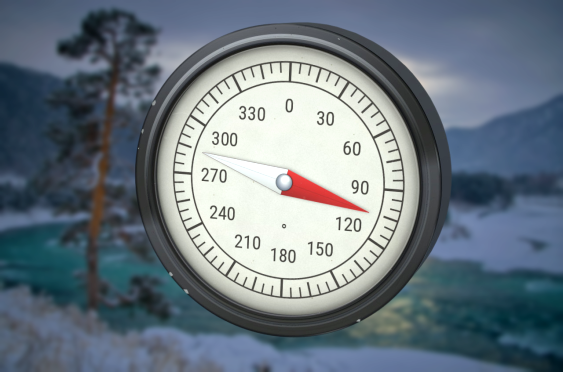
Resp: 105 °
